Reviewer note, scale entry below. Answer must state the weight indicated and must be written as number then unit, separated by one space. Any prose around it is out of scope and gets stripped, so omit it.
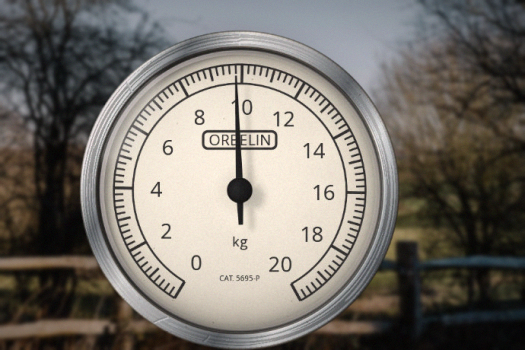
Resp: 9.8 kg
